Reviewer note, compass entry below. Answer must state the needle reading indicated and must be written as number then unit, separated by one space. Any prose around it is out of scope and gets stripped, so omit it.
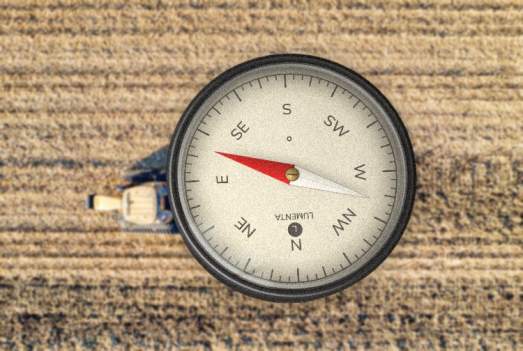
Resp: 110 °
